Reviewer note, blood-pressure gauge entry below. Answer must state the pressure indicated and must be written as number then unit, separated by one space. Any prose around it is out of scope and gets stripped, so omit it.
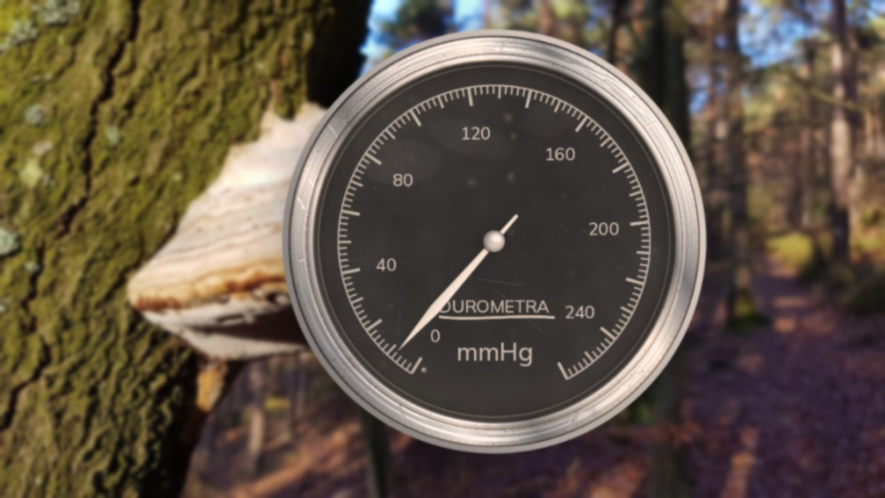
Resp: 8 mmHg
